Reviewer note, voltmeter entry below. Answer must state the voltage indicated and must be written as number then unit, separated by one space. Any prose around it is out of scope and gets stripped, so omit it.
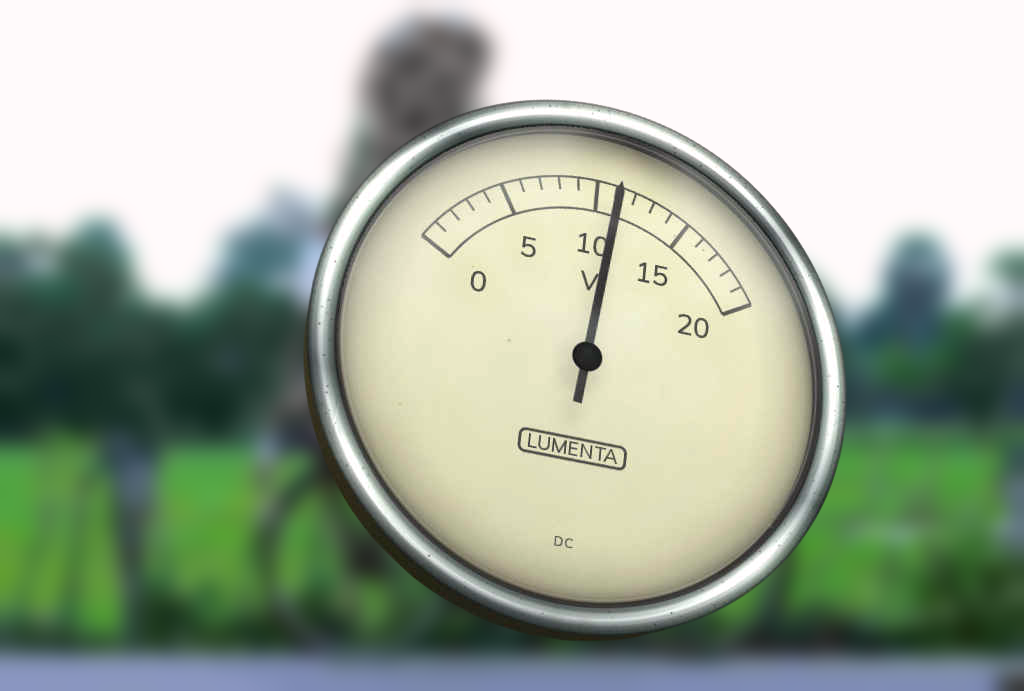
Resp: 11 V
